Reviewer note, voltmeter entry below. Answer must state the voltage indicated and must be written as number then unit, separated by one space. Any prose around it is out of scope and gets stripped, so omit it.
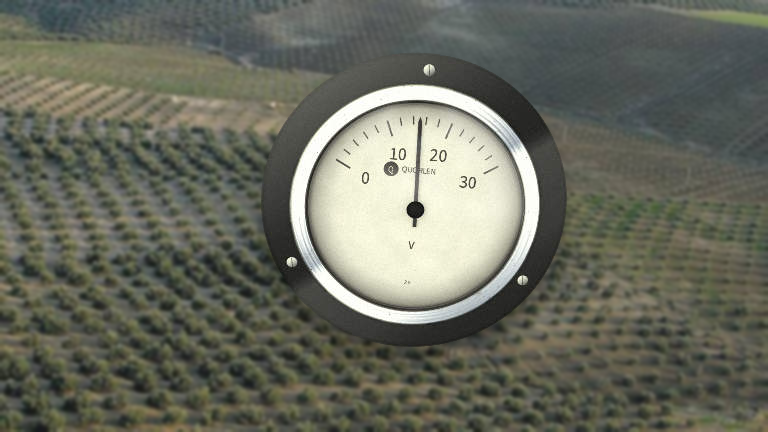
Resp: 15 V
